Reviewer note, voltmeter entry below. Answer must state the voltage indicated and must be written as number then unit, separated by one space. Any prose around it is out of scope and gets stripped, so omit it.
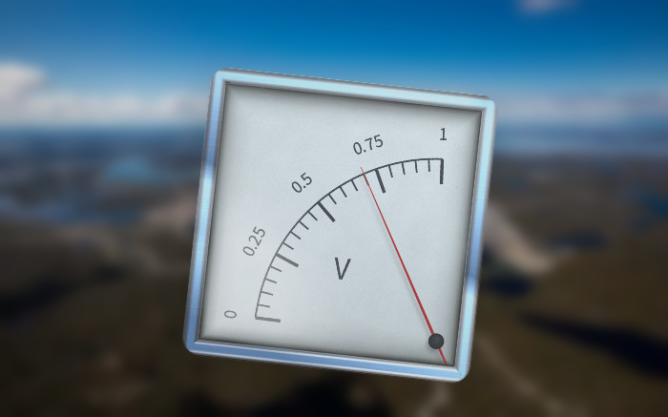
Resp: 0.7 V
